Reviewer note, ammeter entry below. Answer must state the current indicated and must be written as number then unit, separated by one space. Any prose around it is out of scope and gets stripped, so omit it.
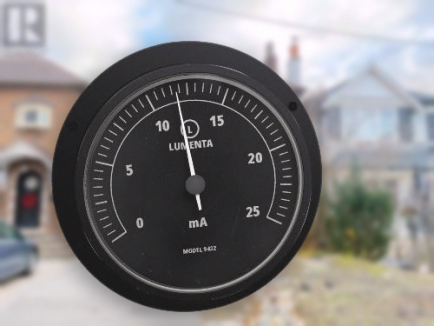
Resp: 11.75 mA
